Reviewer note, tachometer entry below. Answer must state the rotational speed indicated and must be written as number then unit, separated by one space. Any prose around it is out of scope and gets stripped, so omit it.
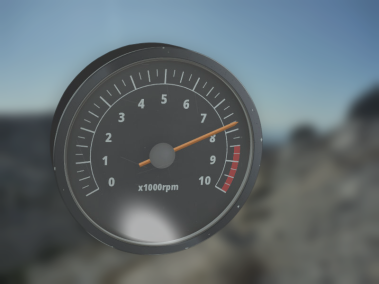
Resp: 7750 rpm
